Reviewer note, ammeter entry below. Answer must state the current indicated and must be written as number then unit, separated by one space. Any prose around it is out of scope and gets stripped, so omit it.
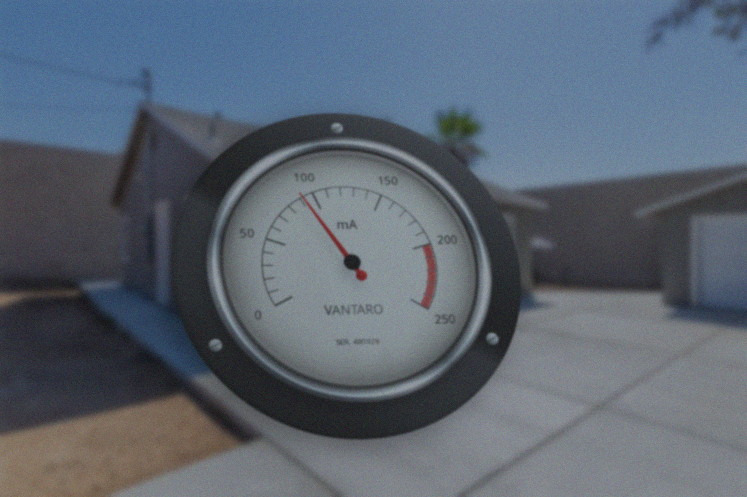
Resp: 90 mA
